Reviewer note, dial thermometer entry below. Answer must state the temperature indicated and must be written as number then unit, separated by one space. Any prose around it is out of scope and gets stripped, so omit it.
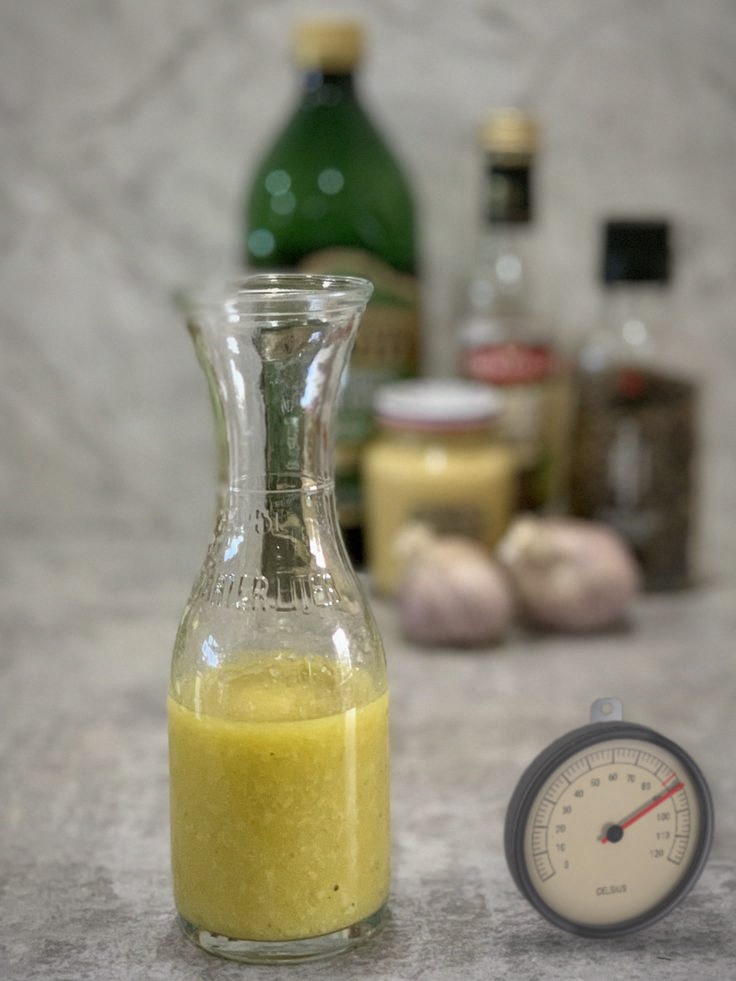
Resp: 90 °C
